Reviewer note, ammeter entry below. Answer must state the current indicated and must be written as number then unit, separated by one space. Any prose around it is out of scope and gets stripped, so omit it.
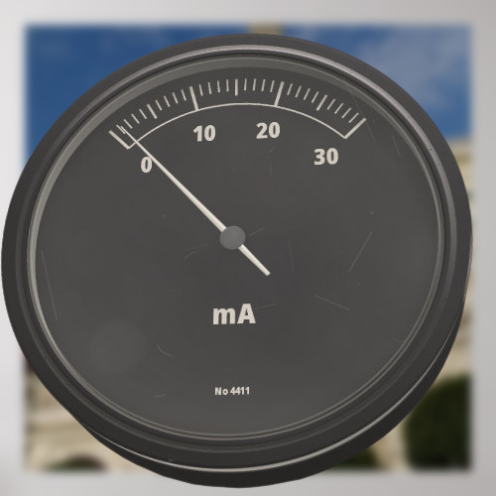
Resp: 1 mA
